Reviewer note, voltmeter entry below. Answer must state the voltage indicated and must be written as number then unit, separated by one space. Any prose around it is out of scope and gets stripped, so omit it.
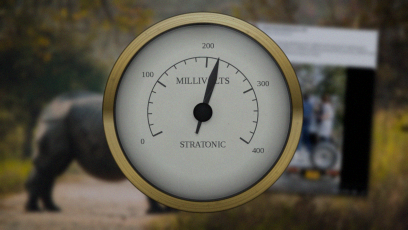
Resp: 220 mV
